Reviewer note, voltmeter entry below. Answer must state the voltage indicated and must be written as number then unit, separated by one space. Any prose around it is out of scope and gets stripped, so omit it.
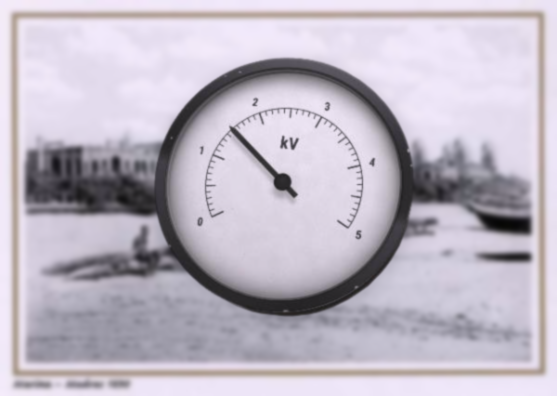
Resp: 1.5 kV
